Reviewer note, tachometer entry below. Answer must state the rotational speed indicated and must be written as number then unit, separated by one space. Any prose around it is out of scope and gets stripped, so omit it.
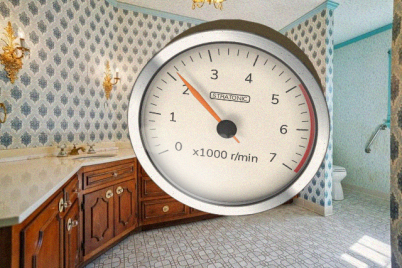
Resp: 2200 rpm
